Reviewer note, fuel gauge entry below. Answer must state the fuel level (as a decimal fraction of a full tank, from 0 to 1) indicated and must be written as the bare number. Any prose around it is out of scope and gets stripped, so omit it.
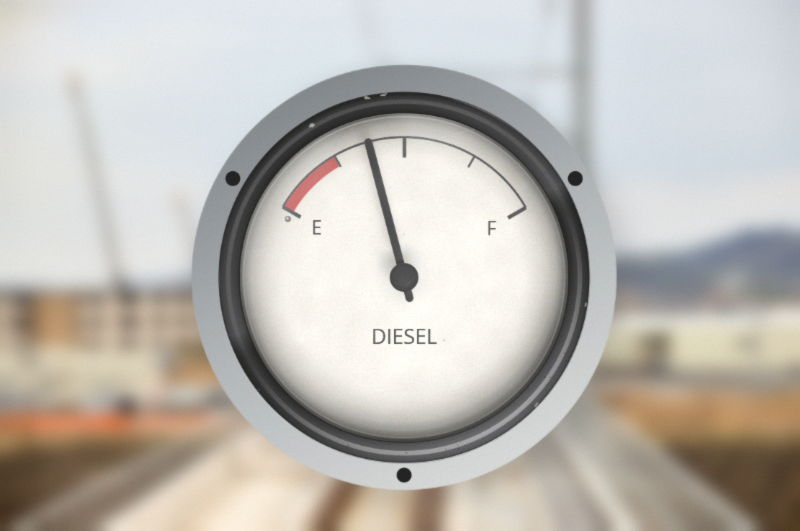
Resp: 0.375
